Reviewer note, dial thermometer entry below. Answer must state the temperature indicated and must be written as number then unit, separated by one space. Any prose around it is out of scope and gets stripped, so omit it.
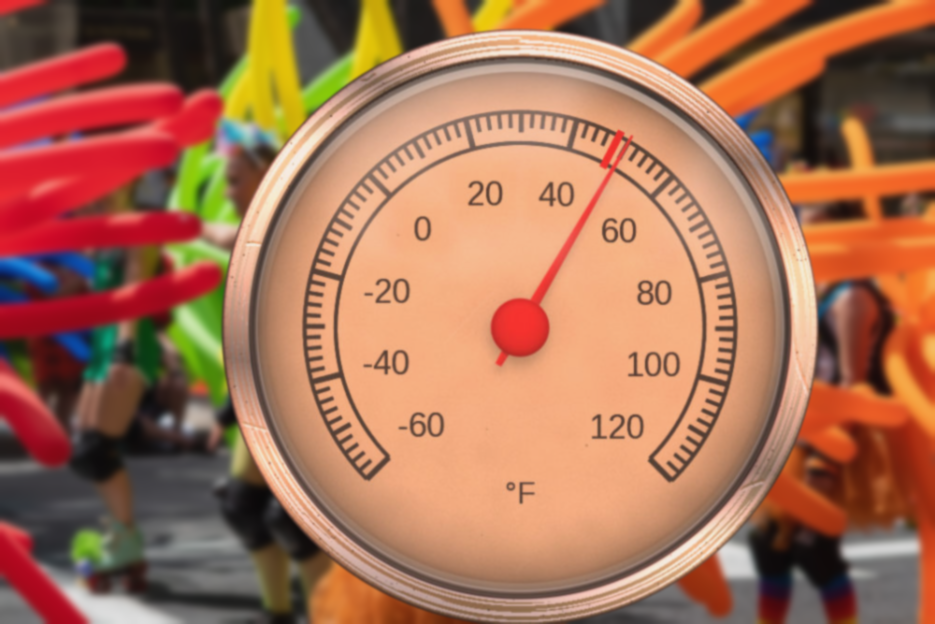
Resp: 50 °F
